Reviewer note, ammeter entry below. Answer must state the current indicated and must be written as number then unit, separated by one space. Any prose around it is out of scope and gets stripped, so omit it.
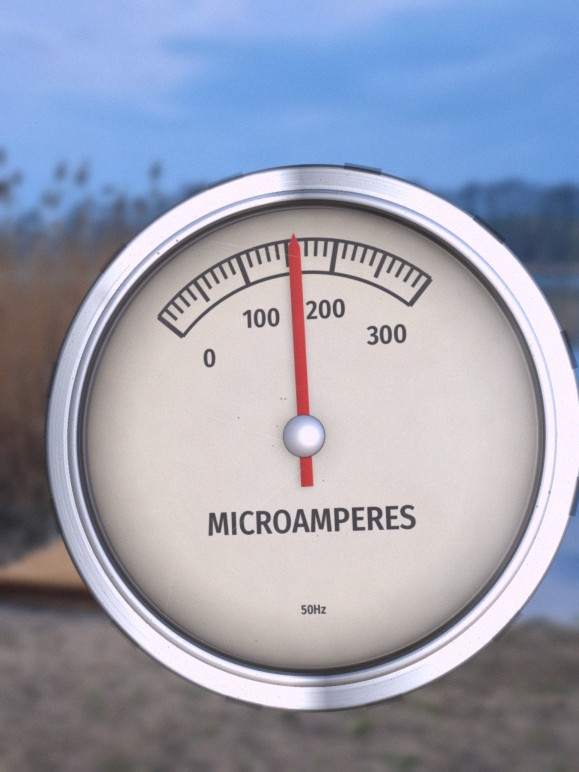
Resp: 160 µA
